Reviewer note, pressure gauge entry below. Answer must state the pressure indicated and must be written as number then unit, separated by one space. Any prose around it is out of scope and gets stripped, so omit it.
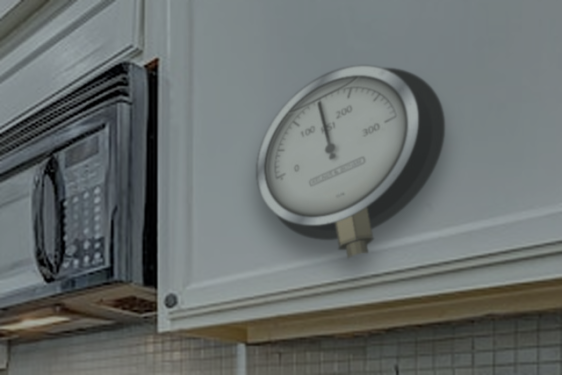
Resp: 150 psi
